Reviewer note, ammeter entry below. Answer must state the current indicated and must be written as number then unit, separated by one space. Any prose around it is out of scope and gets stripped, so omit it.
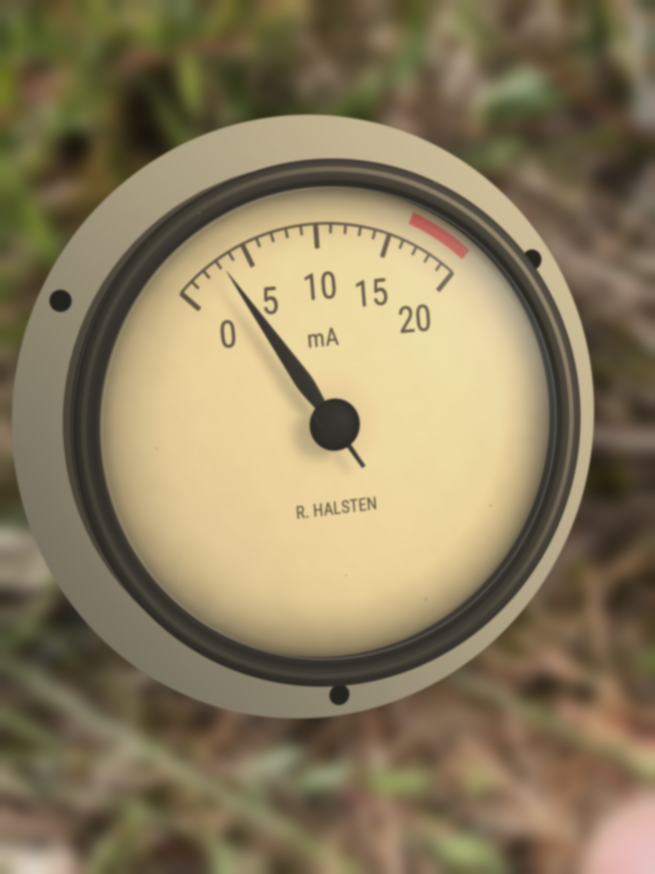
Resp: 3 mA
